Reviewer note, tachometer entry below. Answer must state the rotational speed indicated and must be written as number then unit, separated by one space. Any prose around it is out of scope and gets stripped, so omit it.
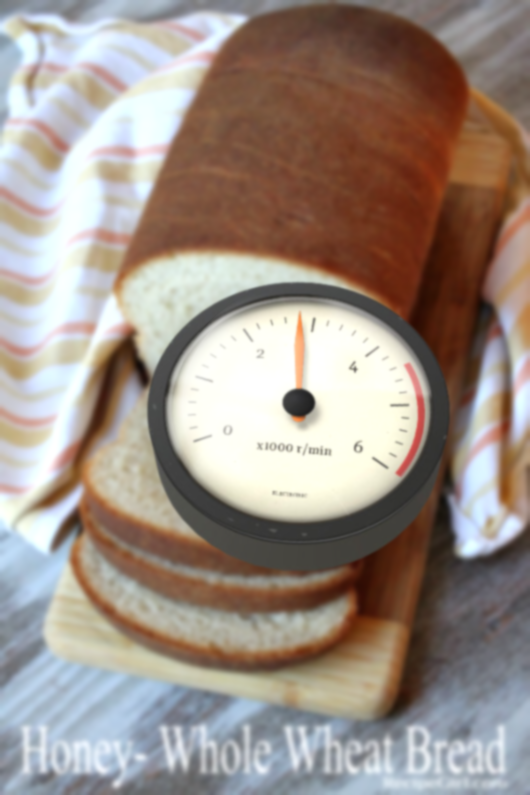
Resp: 2800 rpm
